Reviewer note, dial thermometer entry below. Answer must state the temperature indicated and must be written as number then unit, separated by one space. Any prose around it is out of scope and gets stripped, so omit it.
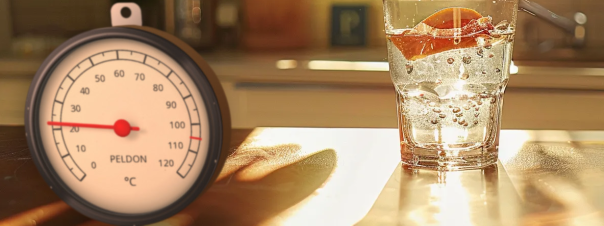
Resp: 22.5 °C
